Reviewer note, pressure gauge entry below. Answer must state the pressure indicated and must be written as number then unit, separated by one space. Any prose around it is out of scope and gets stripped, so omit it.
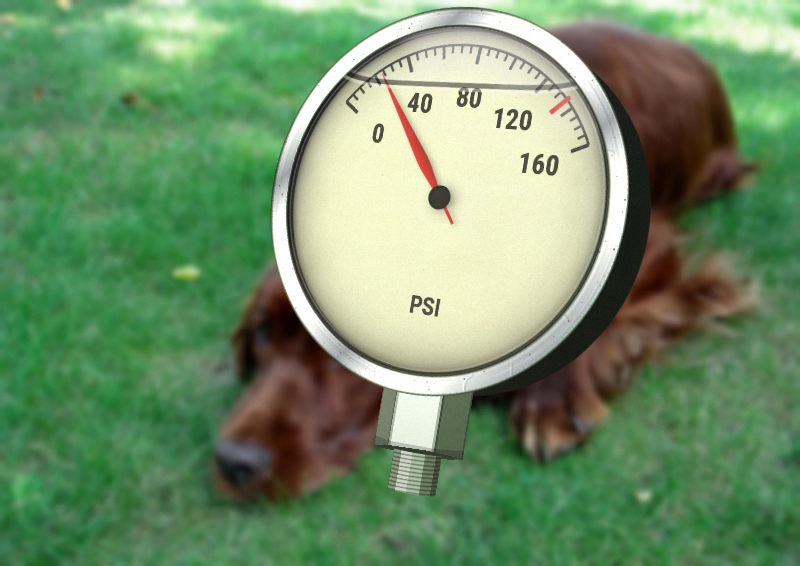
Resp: 25 psi
